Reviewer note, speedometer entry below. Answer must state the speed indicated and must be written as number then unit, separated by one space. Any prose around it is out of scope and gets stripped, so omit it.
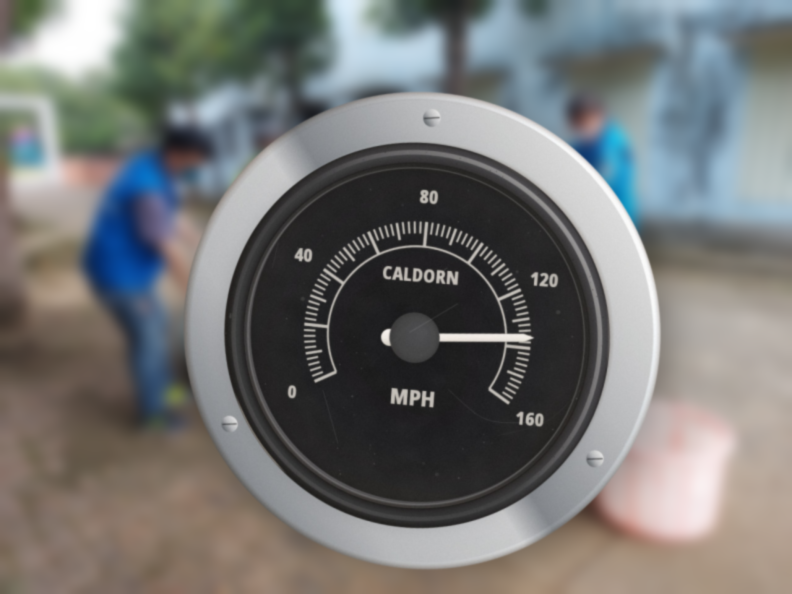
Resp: 136 mph
